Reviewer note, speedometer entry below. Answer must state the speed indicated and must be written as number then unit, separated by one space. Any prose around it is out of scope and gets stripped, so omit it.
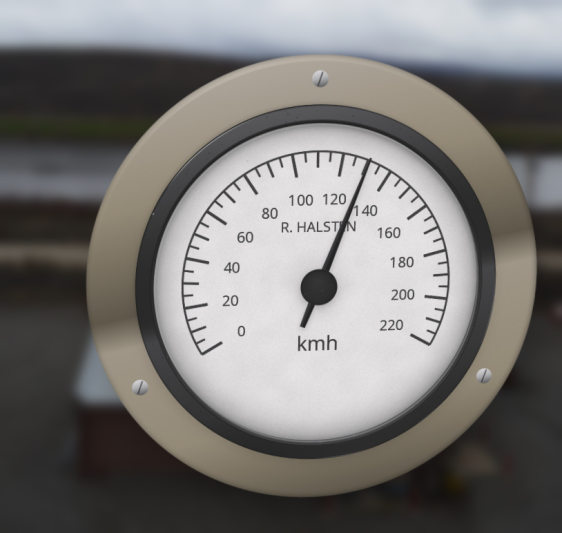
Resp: 130 km/h
